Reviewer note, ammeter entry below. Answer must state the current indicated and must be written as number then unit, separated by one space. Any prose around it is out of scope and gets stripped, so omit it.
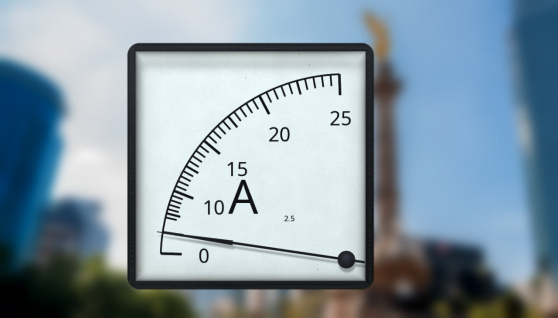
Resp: 5 A
